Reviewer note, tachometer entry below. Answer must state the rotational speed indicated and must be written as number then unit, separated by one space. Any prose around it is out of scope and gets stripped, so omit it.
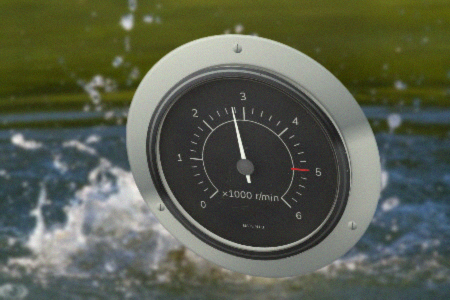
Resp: 2800 rpm
